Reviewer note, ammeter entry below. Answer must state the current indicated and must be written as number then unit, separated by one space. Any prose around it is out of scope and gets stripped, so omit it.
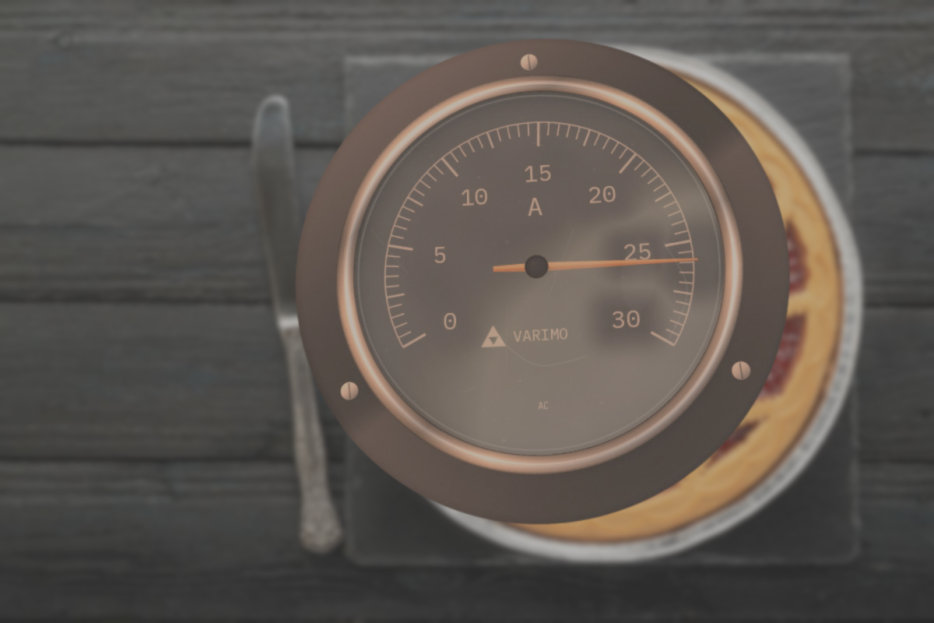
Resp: 26 A
